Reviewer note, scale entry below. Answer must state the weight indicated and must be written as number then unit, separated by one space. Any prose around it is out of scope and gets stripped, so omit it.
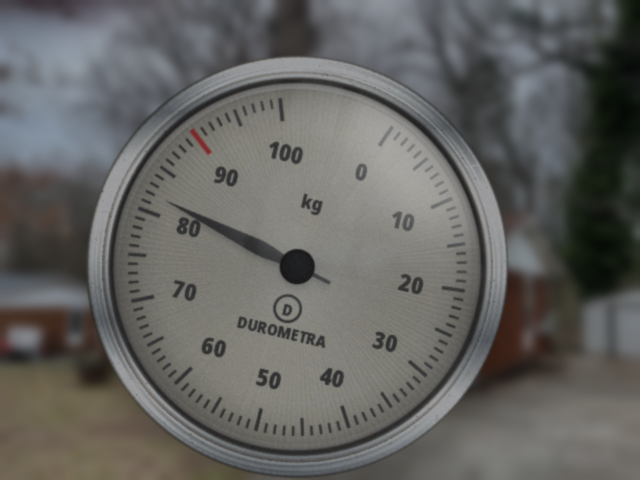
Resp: 82 kg
